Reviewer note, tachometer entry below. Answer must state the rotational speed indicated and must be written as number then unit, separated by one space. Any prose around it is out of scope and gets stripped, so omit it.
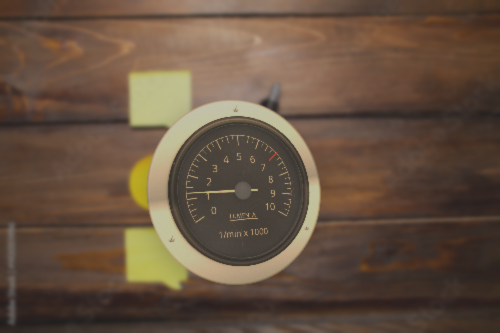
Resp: 1250 rpm
